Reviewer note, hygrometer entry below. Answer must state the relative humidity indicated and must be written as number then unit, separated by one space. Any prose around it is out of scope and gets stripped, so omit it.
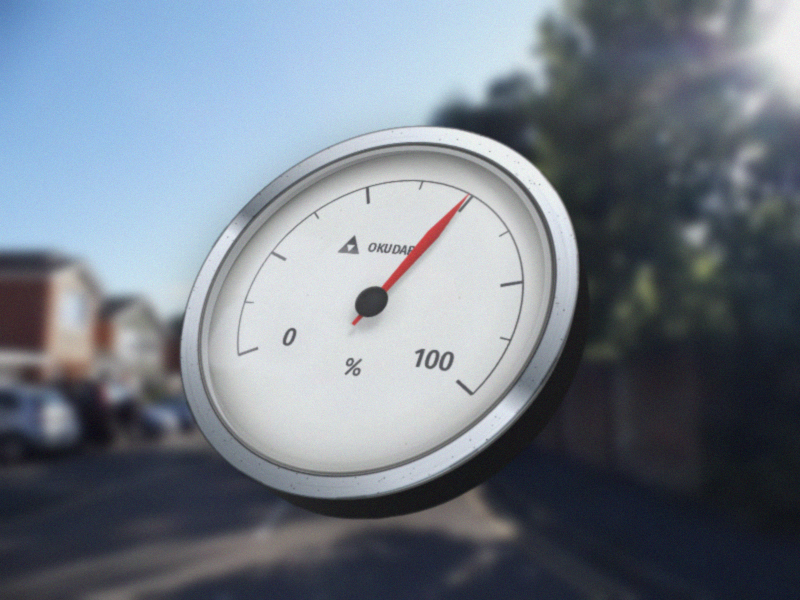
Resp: 60 %
